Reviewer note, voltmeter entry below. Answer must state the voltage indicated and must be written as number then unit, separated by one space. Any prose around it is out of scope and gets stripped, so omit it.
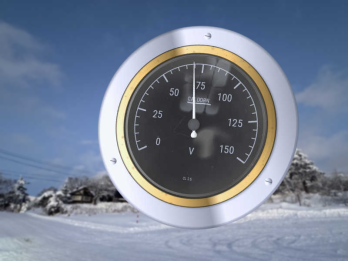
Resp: 70 V
